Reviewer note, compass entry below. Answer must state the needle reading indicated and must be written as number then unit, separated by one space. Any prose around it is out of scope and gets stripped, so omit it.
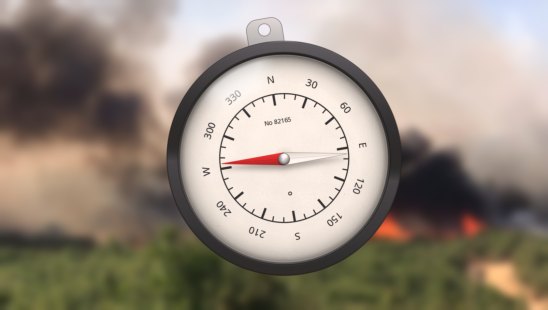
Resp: 275 °
